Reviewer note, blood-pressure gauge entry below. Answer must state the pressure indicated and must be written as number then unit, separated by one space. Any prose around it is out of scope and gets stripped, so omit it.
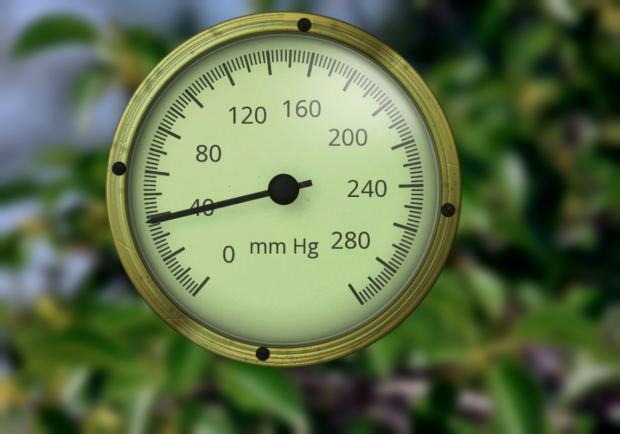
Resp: 38 mmHg
